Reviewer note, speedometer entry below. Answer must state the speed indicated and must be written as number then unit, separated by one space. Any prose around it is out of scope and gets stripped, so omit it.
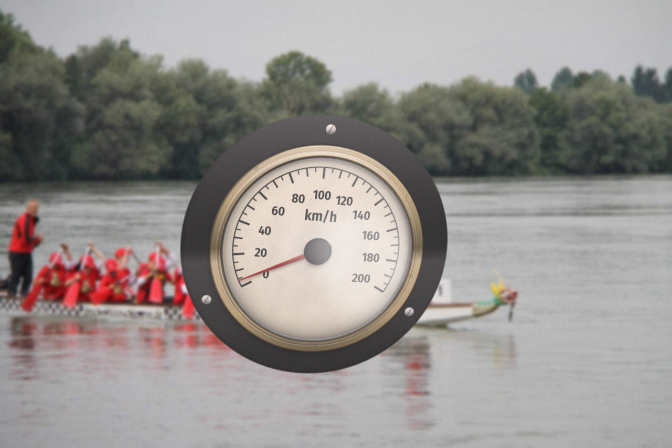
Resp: 5 km/h
